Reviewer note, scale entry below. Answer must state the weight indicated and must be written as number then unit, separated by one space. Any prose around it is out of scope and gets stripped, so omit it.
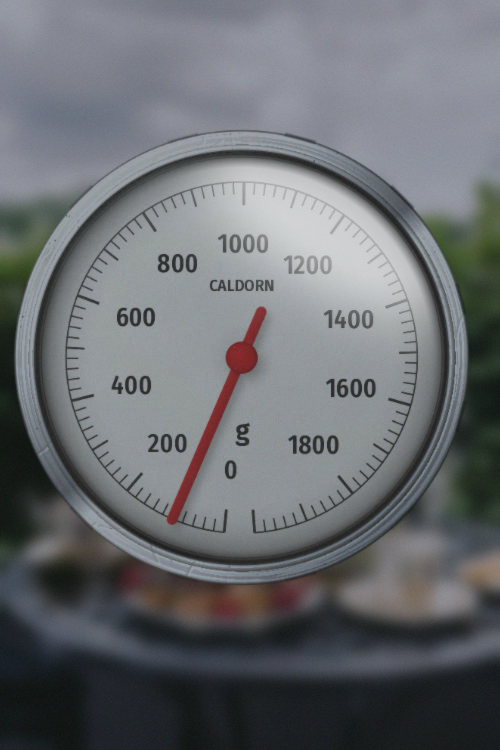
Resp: 100 g
